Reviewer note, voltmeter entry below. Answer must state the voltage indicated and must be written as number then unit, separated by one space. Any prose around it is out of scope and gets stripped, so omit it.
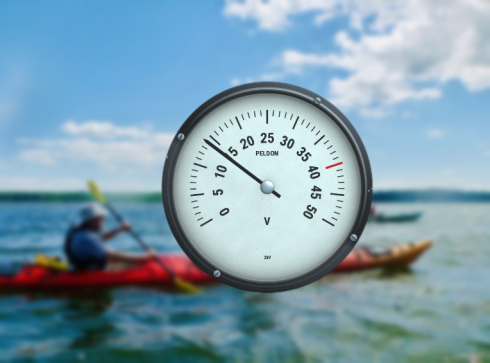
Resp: 14 V
